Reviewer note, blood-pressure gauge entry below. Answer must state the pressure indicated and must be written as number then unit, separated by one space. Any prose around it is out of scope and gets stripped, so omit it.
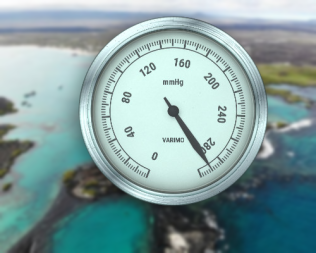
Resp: 290 mmHg
